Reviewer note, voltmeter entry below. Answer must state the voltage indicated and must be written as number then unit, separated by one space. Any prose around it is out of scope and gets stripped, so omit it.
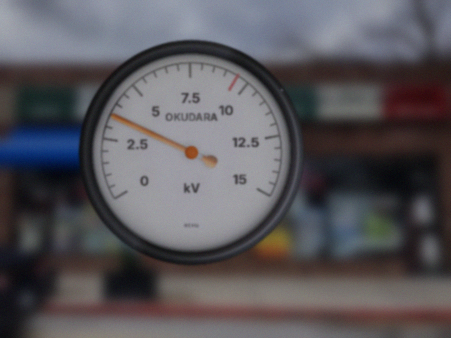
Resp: 3.5 kV
